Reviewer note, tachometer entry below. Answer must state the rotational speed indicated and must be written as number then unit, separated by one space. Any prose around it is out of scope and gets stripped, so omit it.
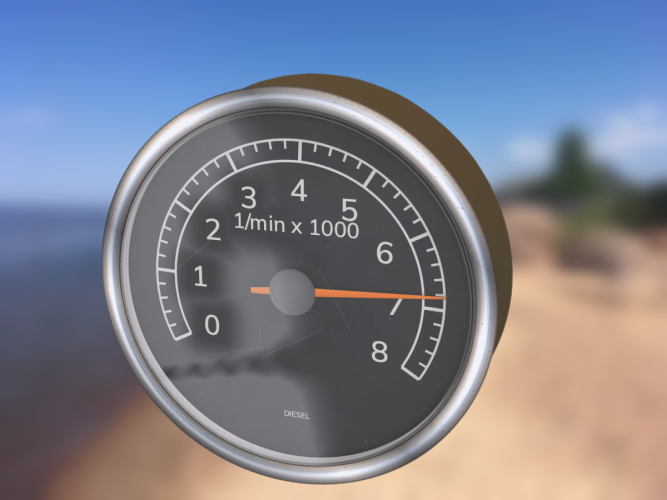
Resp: 6800 rpm
